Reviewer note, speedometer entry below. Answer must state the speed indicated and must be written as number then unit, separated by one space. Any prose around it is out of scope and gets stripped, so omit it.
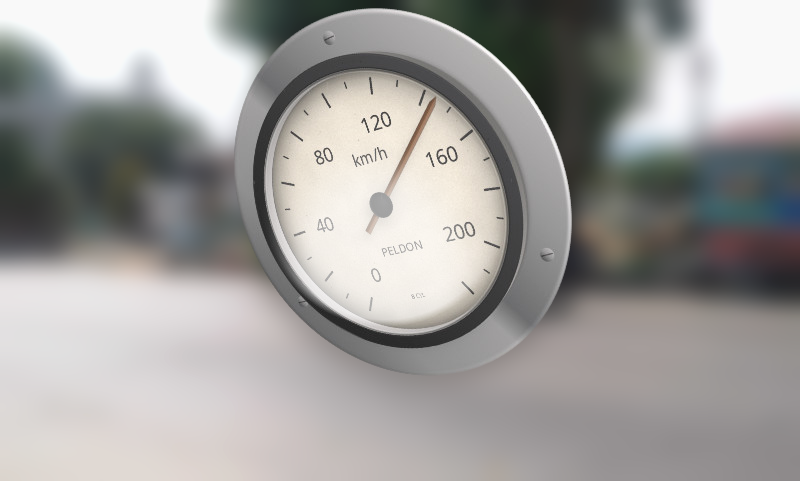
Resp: 145 km/h
